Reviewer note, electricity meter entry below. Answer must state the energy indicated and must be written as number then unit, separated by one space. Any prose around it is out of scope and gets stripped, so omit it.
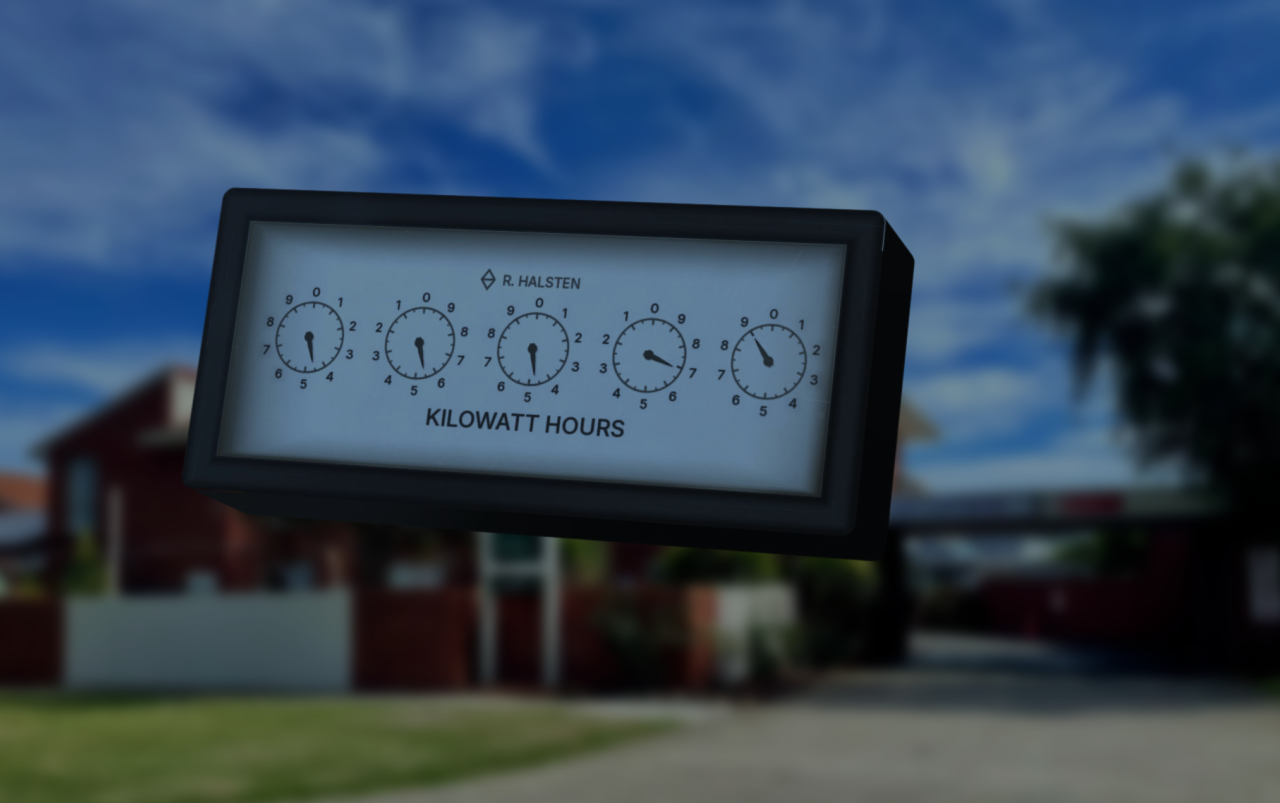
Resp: 45469 kWh
